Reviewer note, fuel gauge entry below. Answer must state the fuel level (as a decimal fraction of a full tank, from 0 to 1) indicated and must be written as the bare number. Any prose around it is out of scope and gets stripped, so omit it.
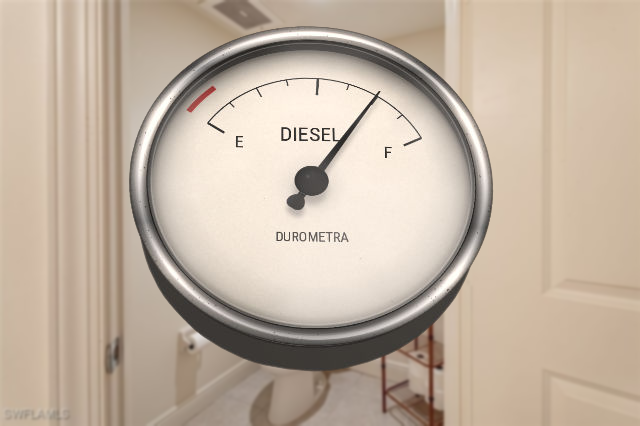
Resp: 0.75
